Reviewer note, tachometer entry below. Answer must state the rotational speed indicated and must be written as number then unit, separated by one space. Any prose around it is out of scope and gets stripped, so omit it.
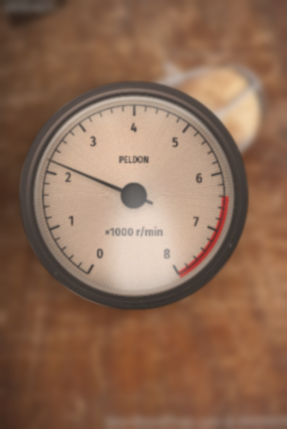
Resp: 2200 rpm
